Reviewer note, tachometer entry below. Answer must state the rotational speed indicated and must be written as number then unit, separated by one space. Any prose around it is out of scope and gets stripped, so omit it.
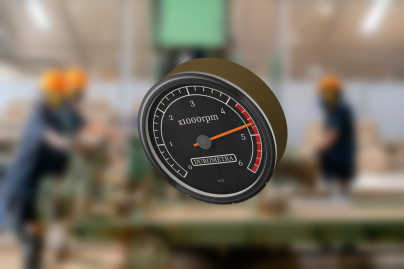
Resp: 4700 rpm
